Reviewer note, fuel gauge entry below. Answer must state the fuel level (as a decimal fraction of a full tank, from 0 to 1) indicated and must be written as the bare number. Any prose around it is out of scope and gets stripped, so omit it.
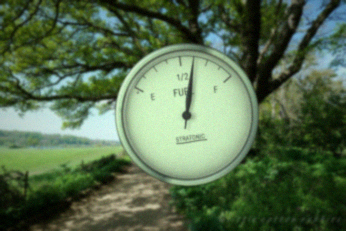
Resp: 0.625
